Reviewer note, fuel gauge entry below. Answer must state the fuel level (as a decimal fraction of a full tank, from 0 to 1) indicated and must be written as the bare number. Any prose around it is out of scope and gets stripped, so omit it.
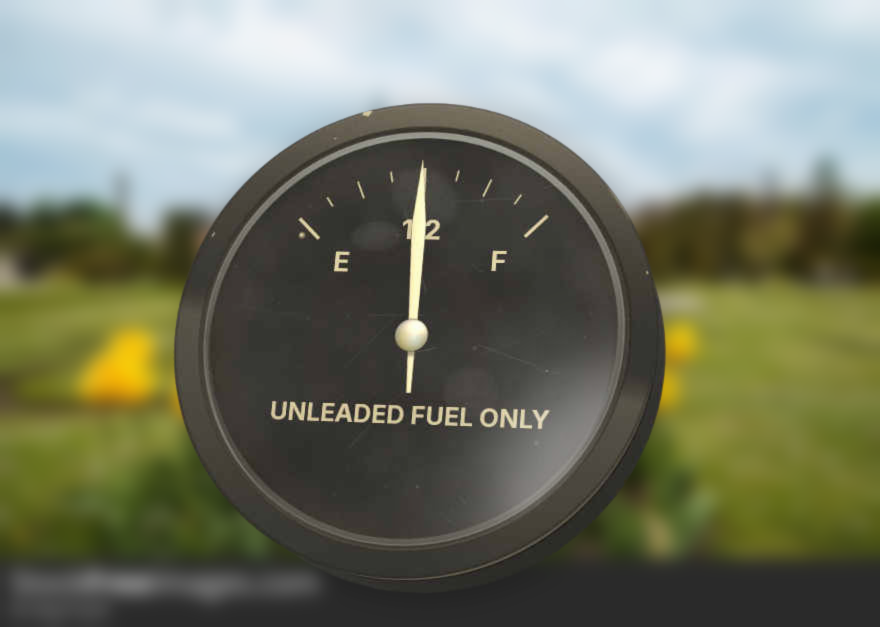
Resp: 0.5
